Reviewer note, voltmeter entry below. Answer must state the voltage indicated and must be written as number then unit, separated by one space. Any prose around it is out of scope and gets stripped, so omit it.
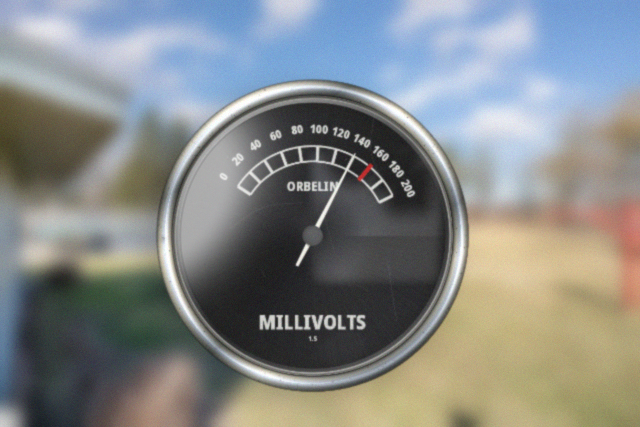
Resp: 140 mV
